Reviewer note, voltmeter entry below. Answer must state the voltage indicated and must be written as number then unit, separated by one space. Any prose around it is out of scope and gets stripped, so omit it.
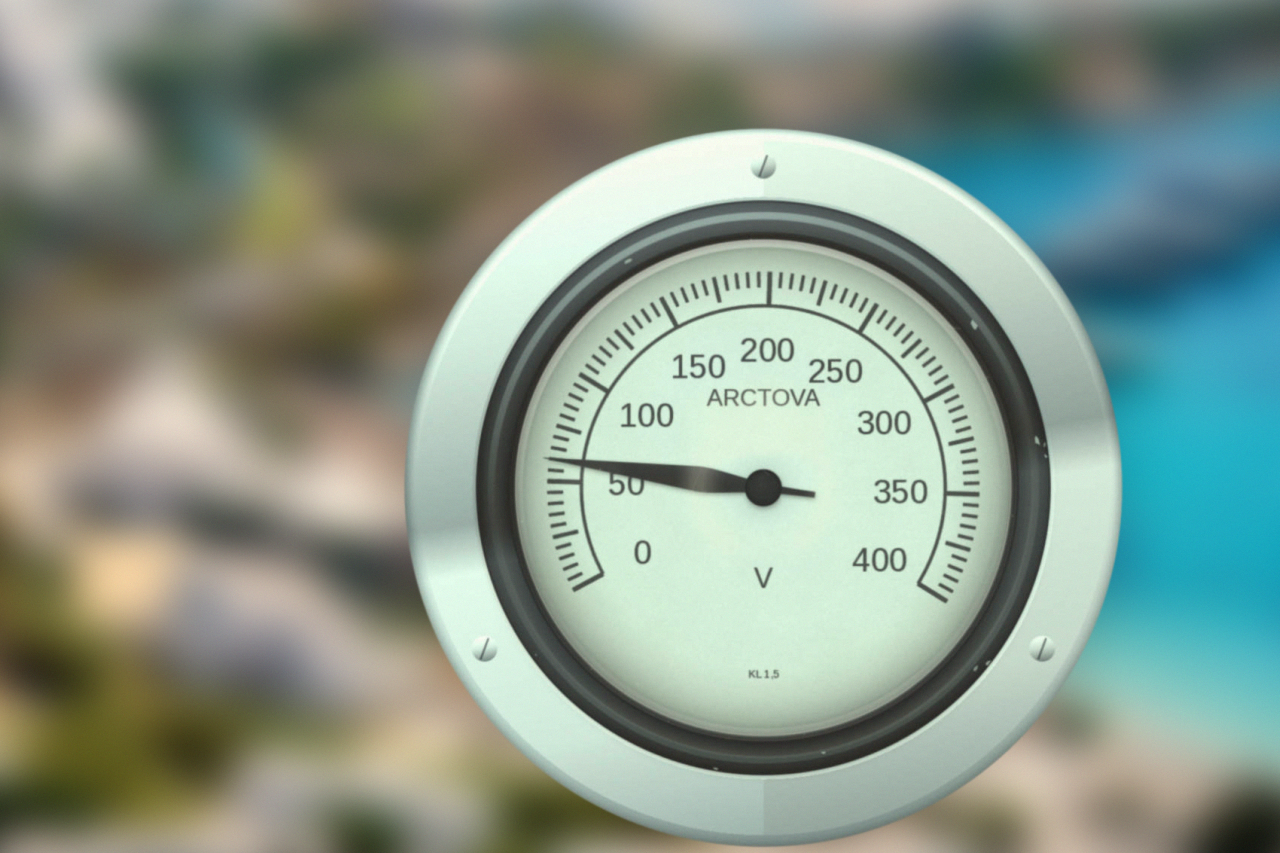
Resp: 60 V
